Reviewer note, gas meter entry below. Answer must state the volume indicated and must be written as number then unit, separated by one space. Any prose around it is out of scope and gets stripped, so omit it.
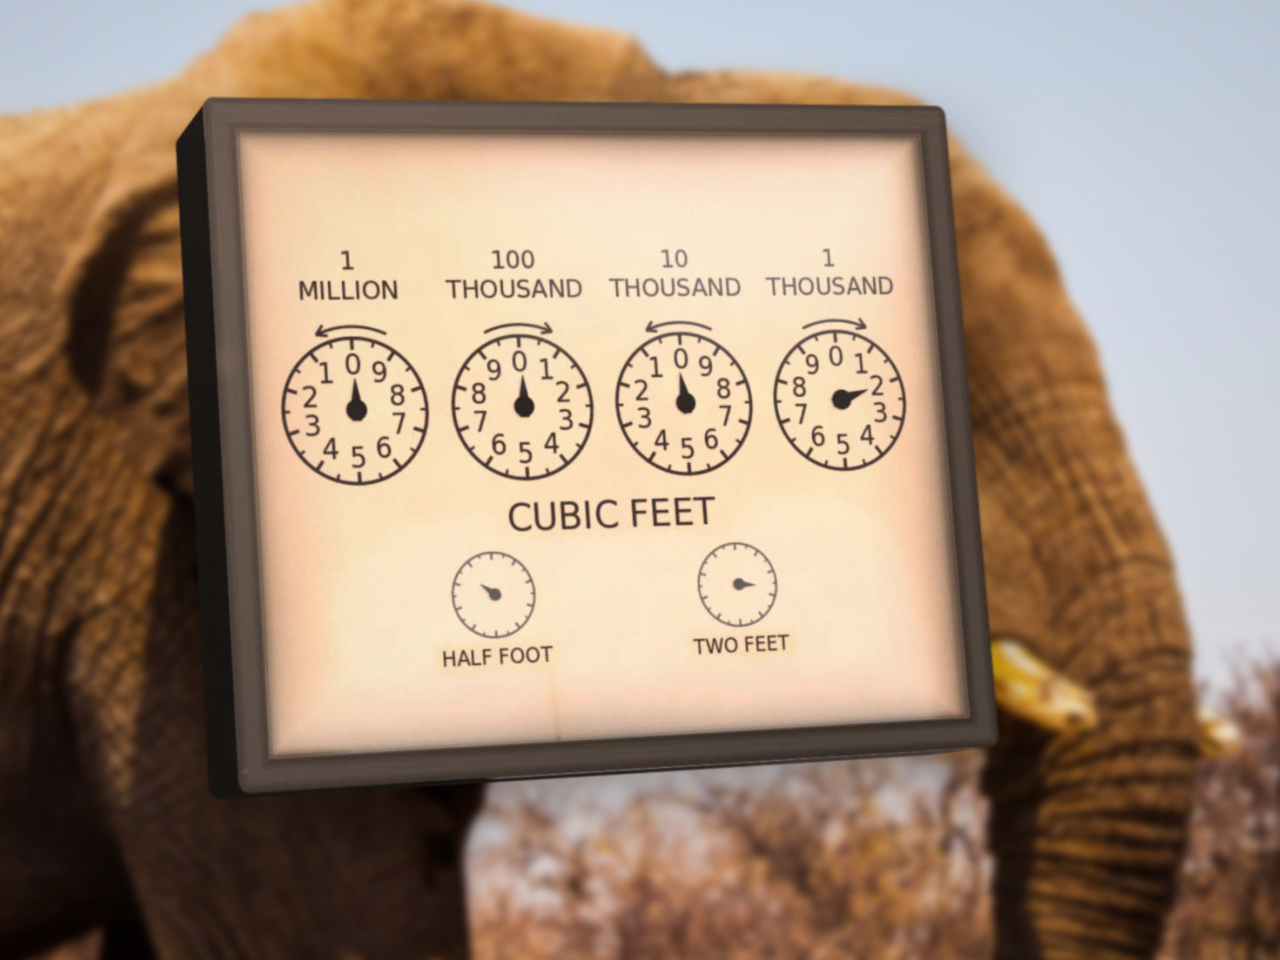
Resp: 200 ft³
